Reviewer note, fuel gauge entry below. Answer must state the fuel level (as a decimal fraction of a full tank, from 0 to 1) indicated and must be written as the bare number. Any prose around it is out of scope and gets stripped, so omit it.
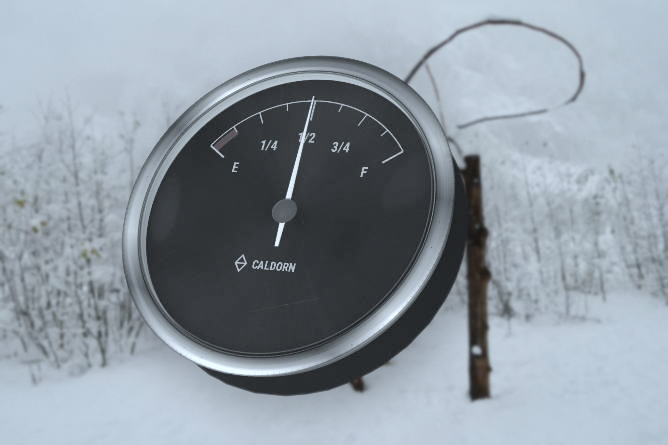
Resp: 0.5
